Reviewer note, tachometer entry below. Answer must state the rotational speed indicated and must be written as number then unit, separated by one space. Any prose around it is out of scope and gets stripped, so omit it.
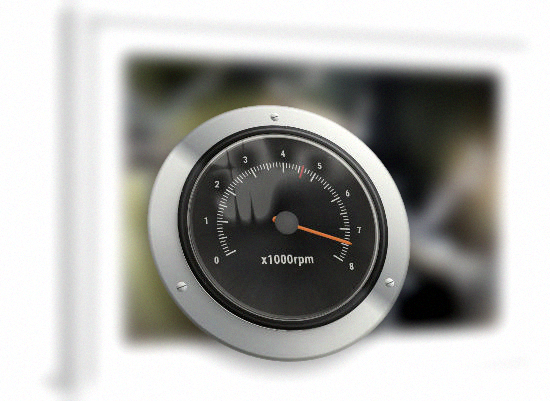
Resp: 7500 rpm
